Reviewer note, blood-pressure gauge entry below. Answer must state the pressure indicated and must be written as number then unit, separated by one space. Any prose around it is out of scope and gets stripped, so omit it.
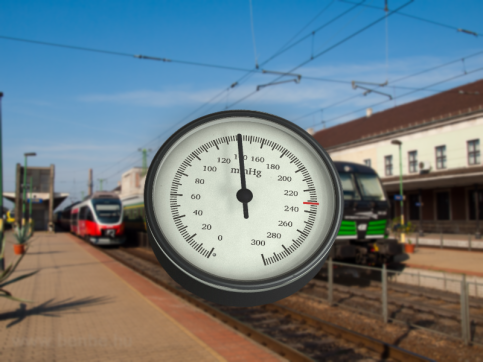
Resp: 140 mmHg
